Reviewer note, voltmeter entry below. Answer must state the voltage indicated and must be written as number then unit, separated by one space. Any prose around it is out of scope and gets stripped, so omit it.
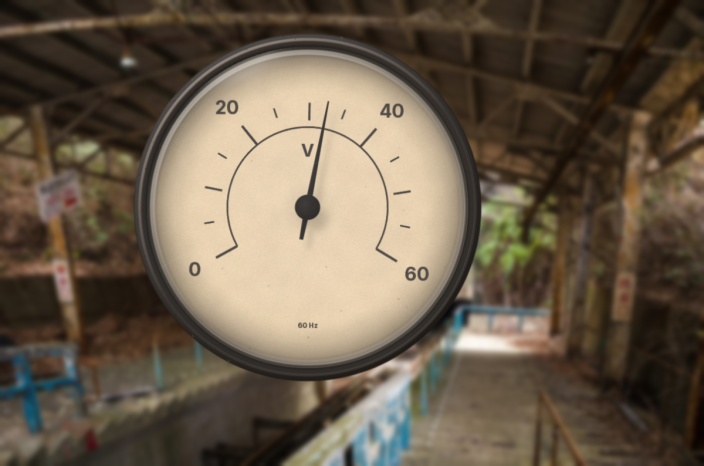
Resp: 32.5 V
